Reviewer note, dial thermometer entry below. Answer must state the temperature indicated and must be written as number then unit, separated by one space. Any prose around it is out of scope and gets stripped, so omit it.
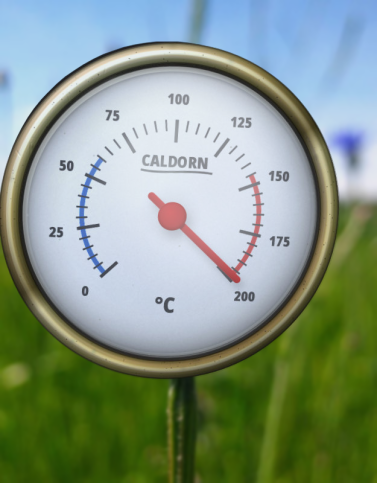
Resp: 197.5 °C
